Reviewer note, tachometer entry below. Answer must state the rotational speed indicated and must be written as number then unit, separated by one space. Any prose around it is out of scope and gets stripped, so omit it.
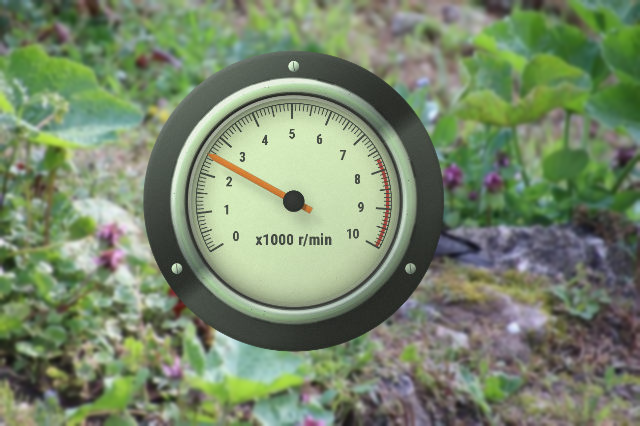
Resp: 2500 rpm
